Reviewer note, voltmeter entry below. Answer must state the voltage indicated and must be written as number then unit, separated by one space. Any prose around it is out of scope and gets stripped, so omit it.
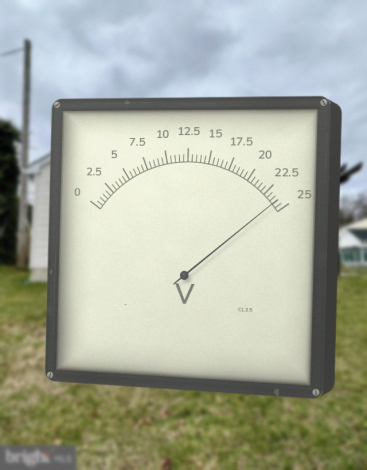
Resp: 24 V
